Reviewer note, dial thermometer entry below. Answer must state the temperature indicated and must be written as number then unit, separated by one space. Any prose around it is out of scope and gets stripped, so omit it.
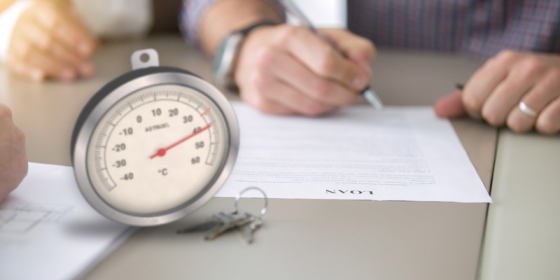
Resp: 40 °C
